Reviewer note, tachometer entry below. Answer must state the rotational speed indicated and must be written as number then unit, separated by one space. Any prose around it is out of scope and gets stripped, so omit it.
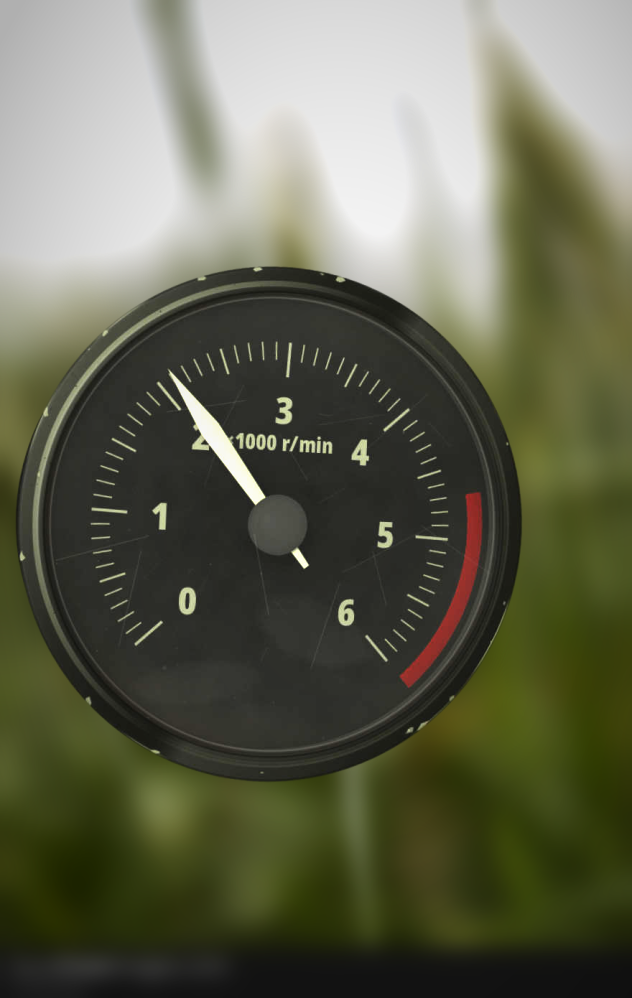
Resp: 2100 rpm
